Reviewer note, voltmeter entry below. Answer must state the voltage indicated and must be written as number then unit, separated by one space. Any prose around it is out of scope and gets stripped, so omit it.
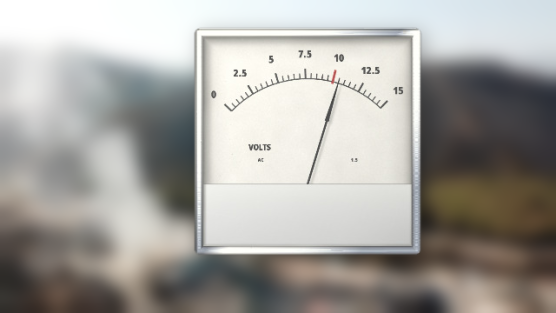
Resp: 10.5 V
